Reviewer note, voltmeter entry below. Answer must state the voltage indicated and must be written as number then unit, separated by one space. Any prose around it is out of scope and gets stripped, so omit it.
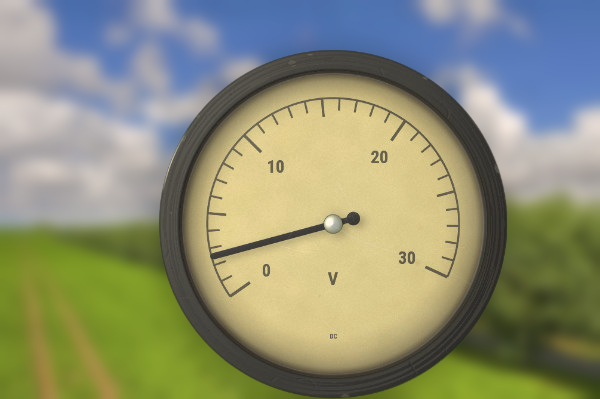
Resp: 2.5 V
